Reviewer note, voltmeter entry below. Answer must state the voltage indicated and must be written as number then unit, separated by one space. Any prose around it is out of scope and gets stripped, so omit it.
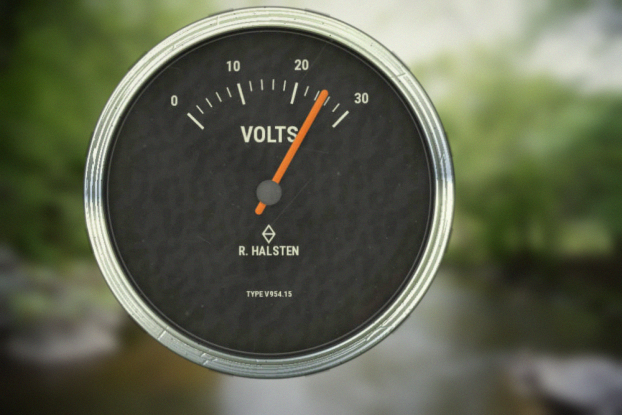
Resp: 25 V
